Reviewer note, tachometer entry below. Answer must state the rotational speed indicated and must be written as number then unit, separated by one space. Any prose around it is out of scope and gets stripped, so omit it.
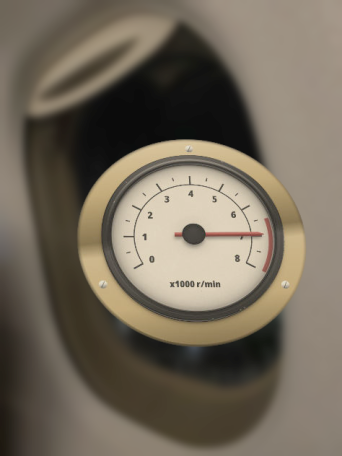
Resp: 7000 rpm
